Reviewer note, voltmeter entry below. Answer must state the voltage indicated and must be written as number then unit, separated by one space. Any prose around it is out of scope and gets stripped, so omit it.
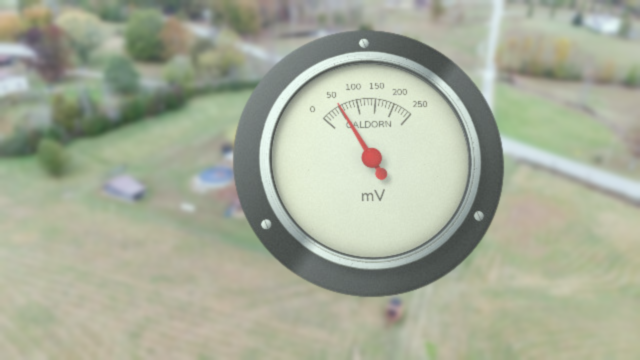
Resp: 50 mV
